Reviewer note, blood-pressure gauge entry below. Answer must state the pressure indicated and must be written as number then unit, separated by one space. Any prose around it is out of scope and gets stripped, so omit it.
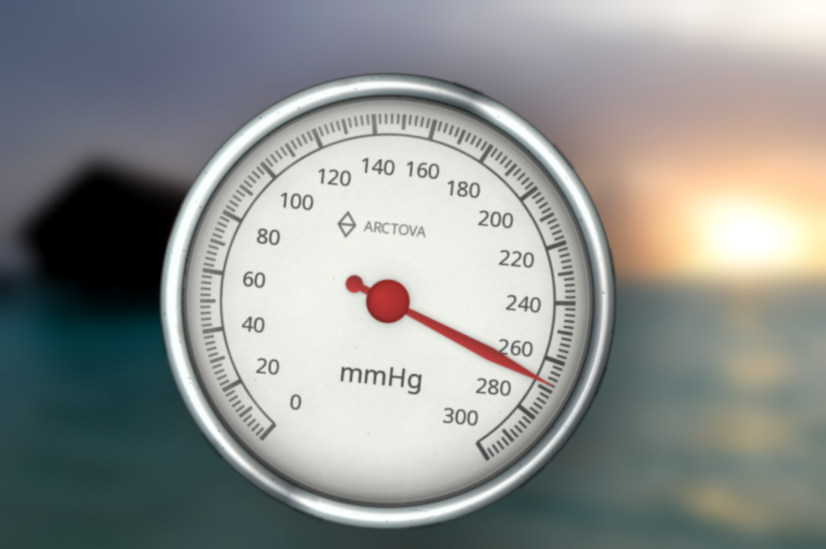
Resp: 268 mmHg
